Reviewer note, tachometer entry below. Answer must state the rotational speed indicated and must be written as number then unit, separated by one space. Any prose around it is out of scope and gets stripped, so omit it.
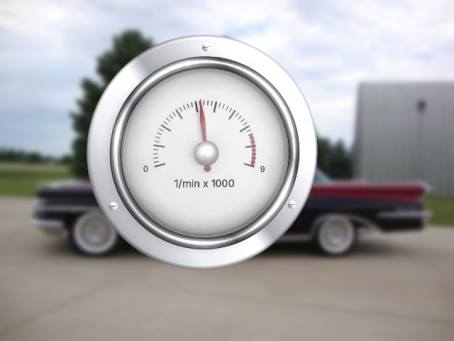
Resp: 4200 rpm
